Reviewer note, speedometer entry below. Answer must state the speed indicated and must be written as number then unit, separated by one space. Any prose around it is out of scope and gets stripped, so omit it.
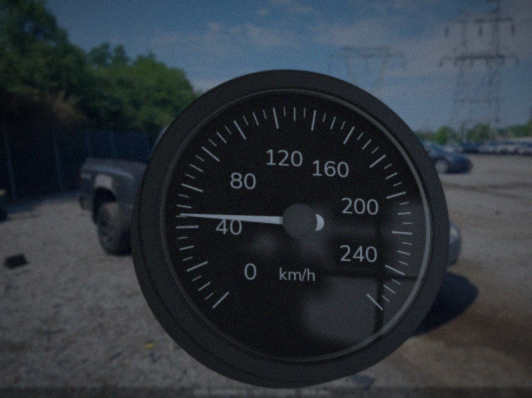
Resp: 45 km/h
